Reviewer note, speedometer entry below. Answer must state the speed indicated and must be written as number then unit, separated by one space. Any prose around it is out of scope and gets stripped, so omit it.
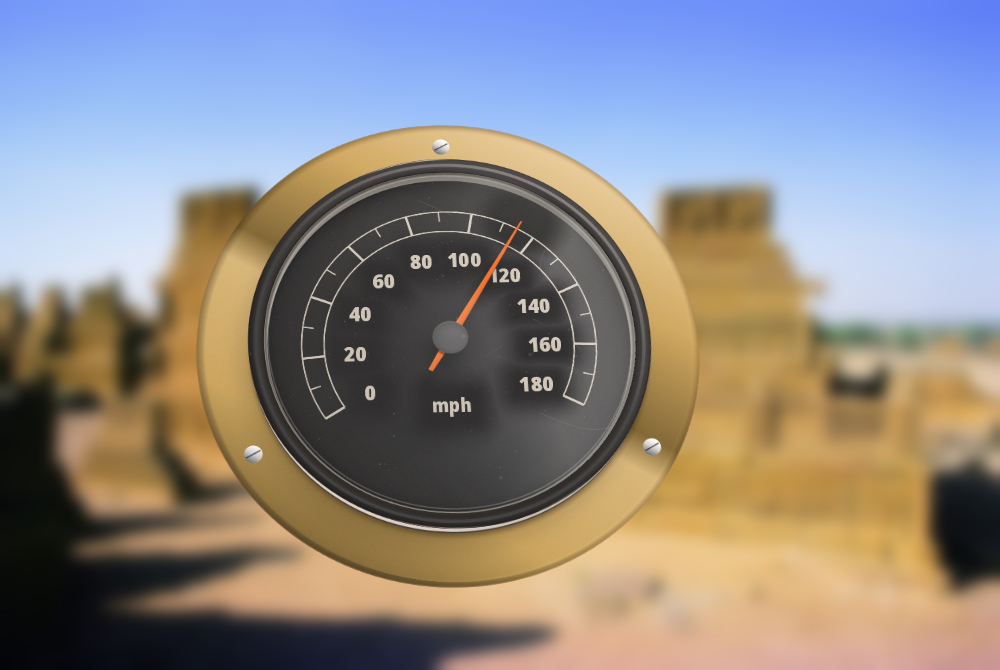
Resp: 115 mph
